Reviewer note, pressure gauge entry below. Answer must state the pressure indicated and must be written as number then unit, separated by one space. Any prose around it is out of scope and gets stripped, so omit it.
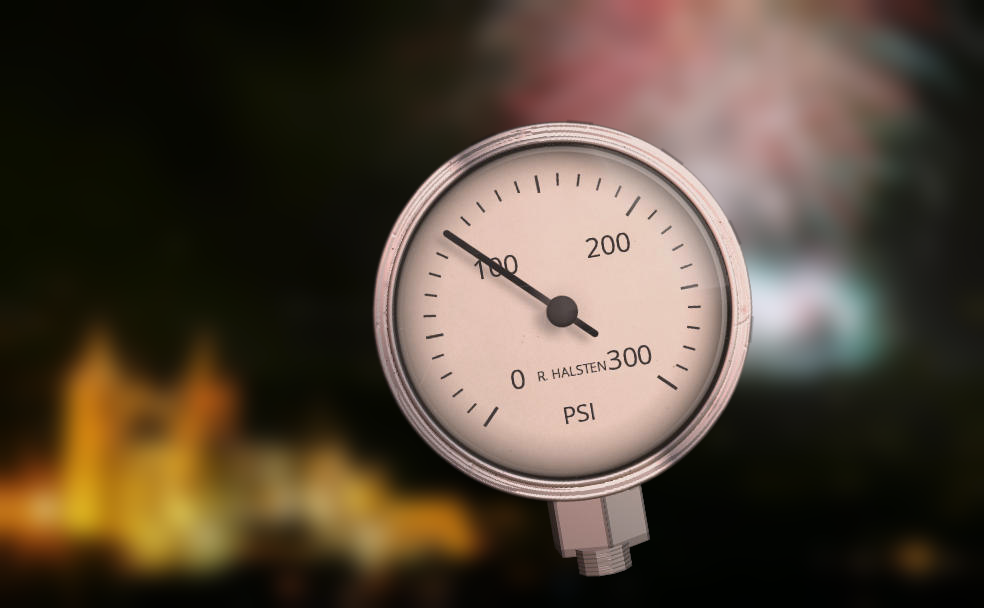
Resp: 100 psi
